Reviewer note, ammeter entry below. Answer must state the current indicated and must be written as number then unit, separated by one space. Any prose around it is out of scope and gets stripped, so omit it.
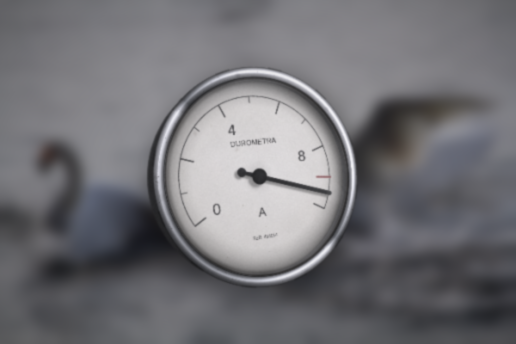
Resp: 9.5 A
